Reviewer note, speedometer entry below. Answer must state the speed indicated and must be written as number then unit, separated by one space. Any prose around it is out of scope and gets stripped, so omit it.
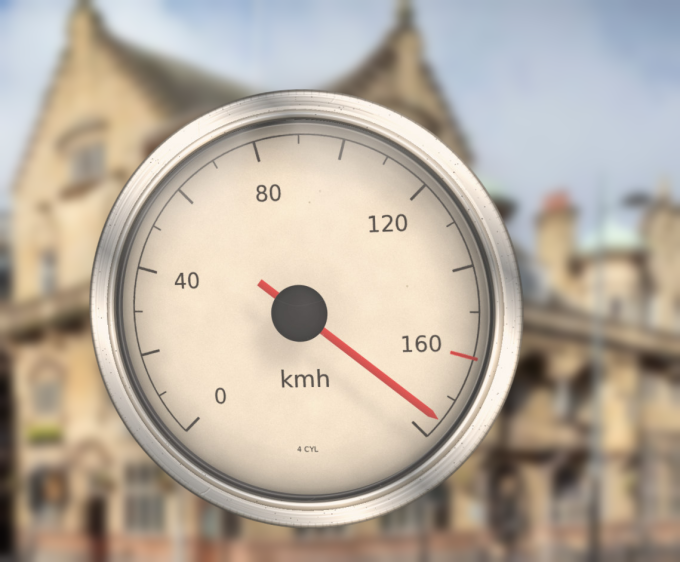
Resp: 175 km/h
